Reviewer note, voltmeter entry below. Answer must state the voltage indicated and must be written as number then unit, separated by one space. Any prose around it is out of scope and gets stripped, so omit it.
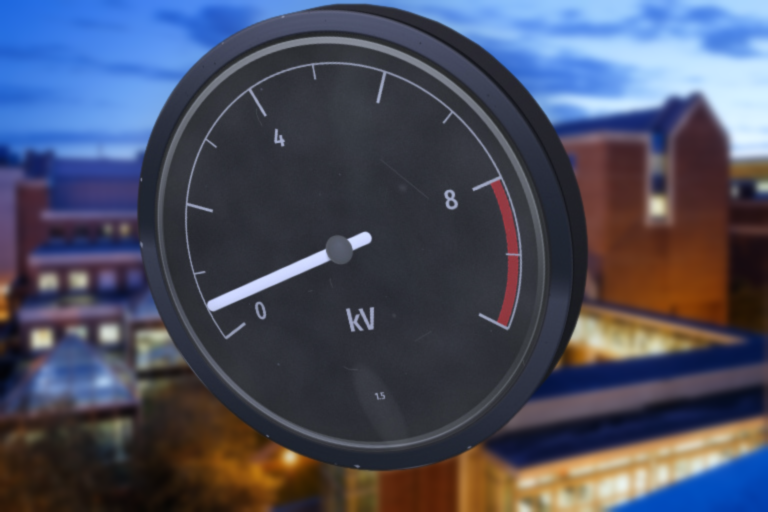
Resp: 0.5 kV
